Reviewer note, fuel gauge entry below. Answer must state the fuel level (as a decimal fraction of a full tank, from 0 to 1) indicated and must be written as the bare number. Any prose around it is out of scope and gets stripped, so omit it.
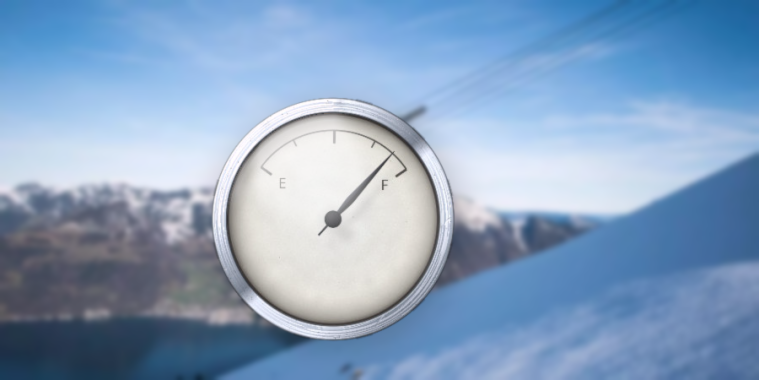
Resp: 0.875
